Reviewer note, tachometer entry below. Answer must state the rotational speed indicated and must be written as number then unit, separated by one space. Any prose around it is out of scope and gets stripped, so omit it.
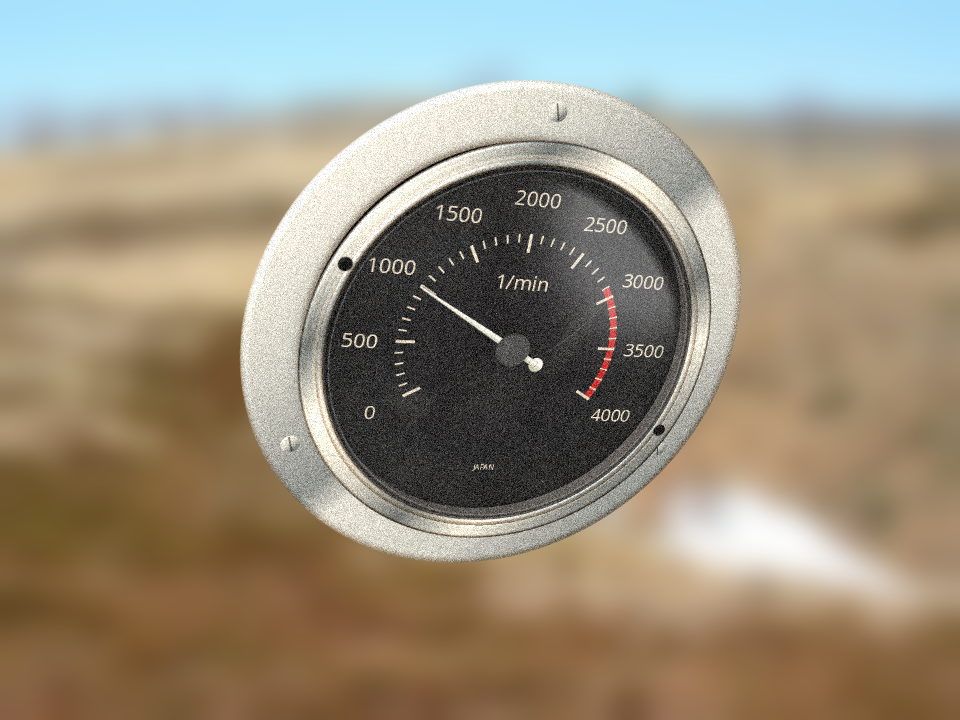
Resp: 1000 rpm
